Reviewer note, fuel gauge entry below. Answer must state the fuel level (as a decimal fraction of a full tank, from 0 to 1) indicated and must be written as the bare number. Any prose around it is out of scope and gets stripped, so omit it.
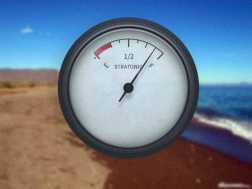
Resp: 0.875
